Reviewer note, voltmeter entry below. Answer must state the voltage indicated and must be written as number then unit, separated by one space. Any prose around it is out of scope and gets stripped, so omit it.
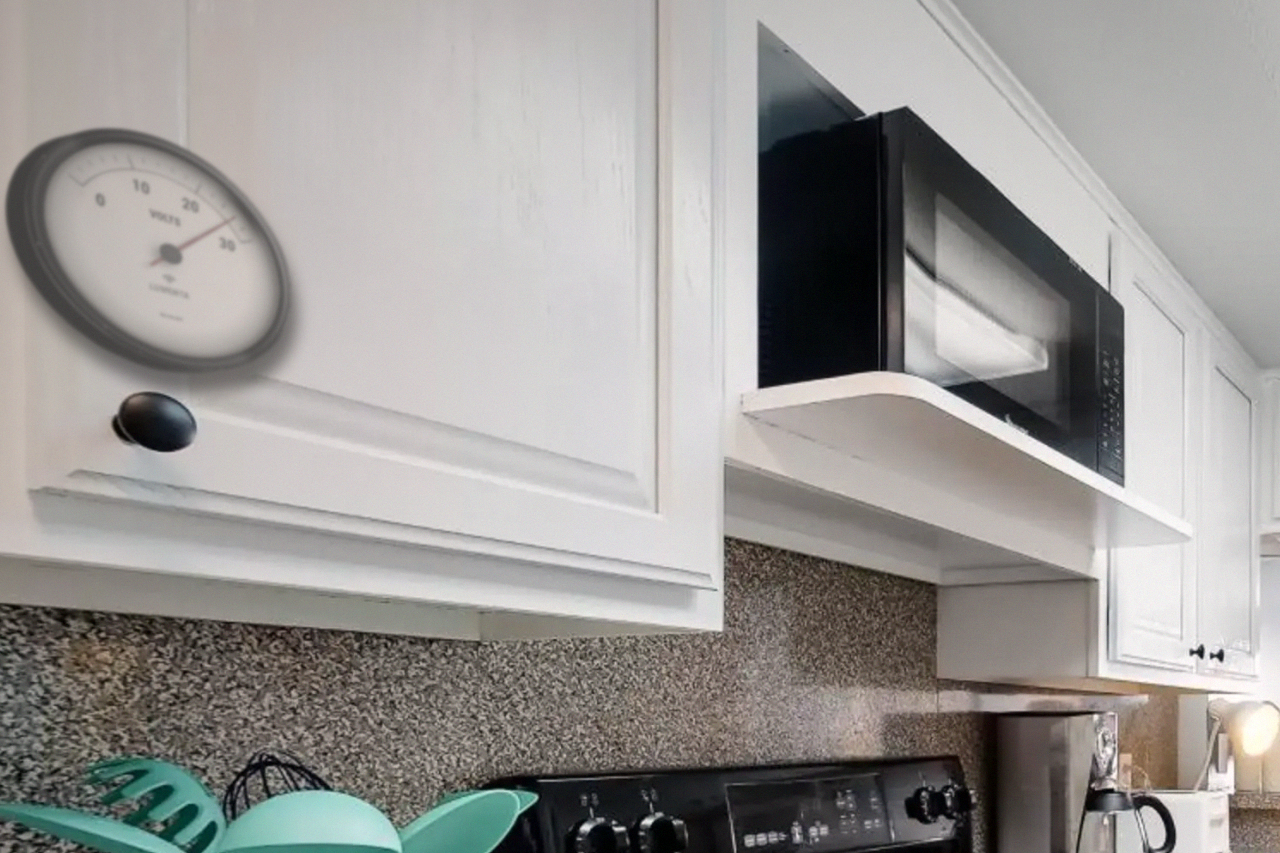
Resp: 26 V
